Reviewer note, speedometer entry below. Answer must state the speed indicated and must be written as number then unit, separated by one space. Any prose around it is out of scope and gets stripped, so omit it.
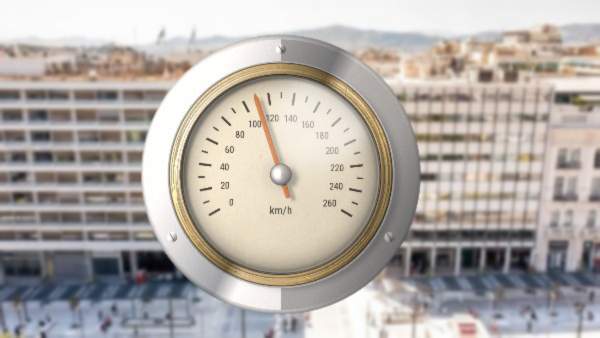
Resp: 110 km/h
